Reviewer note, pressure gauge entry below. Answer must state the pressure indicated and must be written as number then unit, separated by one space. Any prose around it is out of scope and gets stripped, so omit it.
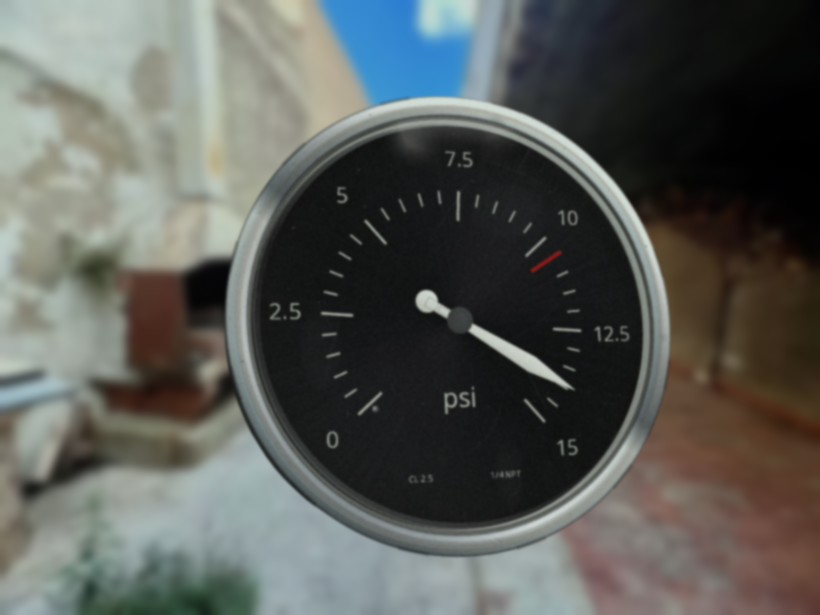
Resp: 14 psi
